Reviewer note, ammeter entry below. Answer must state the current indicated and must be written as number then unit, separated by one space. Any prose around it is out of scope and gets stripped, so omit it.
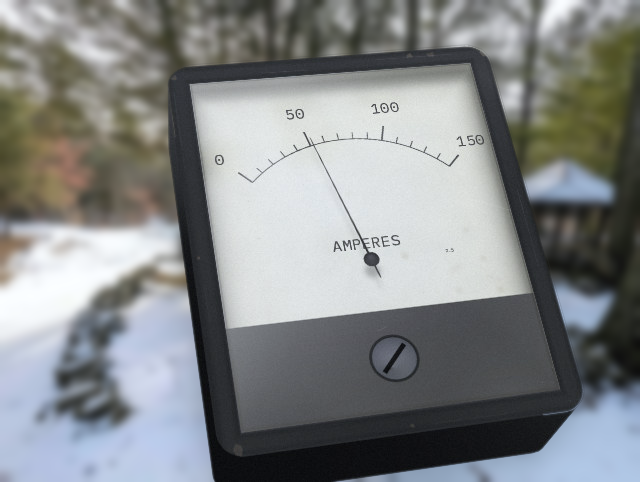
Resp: 50 A
